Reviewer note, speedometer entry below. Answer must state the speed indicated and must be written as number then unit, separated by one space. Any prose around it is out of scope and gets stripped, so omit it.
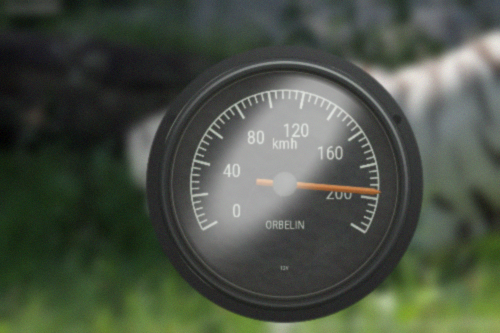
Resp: 196 km/h
